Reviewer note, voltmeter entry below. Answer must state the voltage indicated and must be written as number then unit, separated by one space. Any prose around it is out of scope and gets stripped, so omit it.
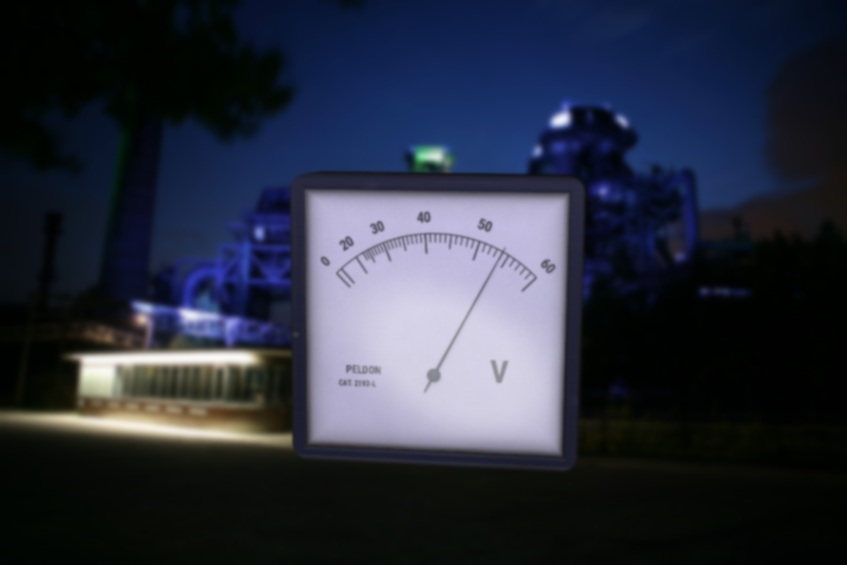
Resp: 54 V
